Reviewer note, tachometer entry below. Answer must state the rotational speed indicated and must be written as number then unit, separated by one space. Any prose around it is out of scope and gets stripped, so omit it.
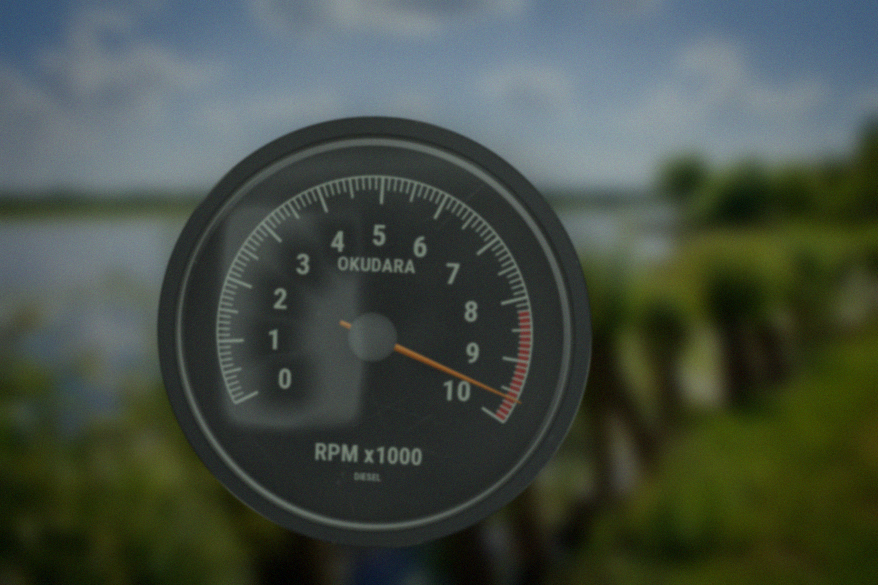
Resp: 9600 rpm
